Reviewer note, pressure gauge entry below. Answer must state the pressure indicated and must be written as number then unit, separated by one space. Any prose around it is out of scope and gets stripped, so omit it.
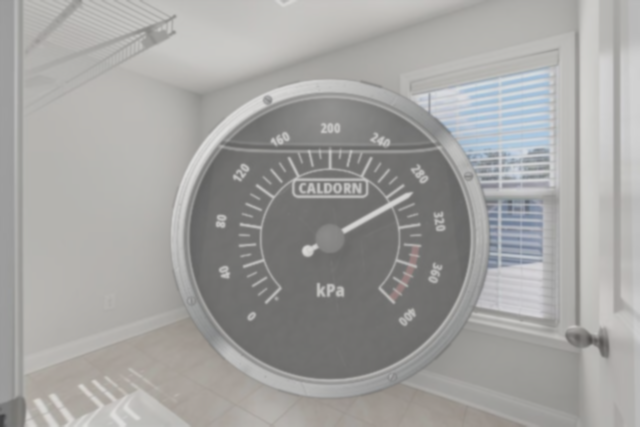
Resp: 290 kPa
